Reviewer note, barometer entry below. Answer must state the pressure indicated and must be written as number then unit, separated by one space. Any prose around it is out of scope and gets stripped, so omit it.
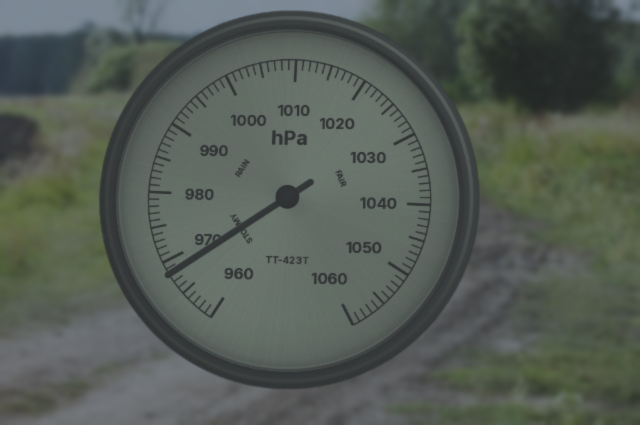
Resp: 968 hPa
